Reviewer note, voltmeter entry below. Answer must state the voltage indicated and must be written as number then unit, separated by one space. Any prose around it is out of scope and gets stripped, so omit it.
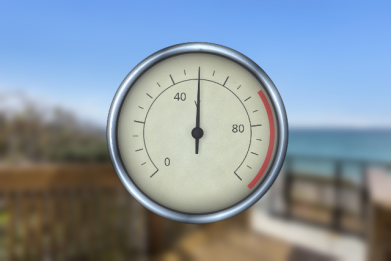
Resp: 50 V
